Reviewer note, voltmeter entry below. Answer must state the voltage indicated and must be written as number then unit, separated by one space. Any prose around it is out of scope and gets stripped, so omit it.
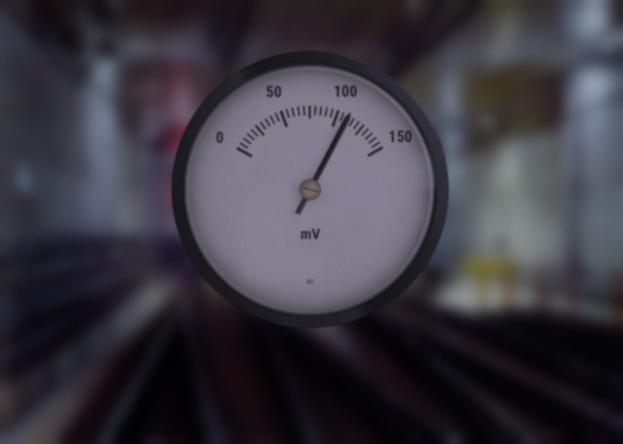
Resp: 110 mV
